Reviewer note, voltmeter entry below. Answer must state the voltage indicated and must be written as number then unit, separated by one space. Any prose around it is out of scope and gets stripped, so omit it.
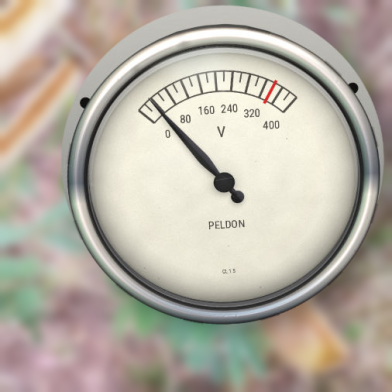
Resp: 40 V
